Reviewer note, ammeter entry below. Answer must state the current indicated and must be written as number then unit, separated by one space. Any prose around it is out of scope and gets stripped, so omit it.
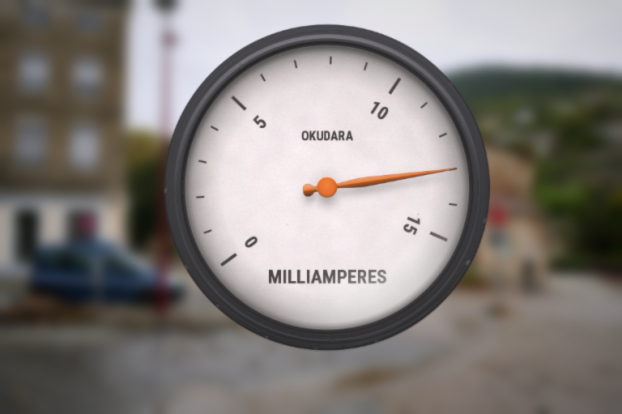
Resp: 13 mA
